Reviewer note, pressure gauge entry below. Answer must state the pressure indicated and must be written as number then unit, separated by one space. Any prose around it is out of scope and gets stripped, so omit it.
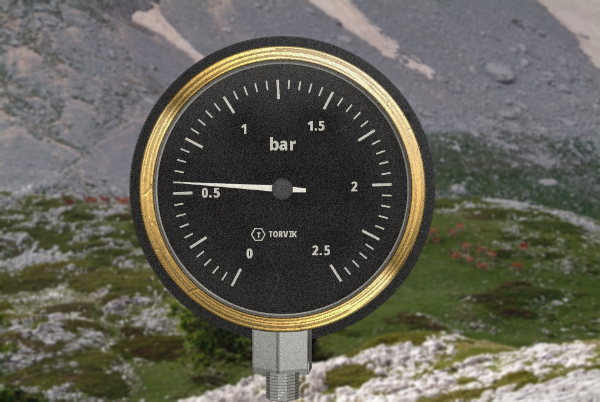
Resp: 0.55 bar
